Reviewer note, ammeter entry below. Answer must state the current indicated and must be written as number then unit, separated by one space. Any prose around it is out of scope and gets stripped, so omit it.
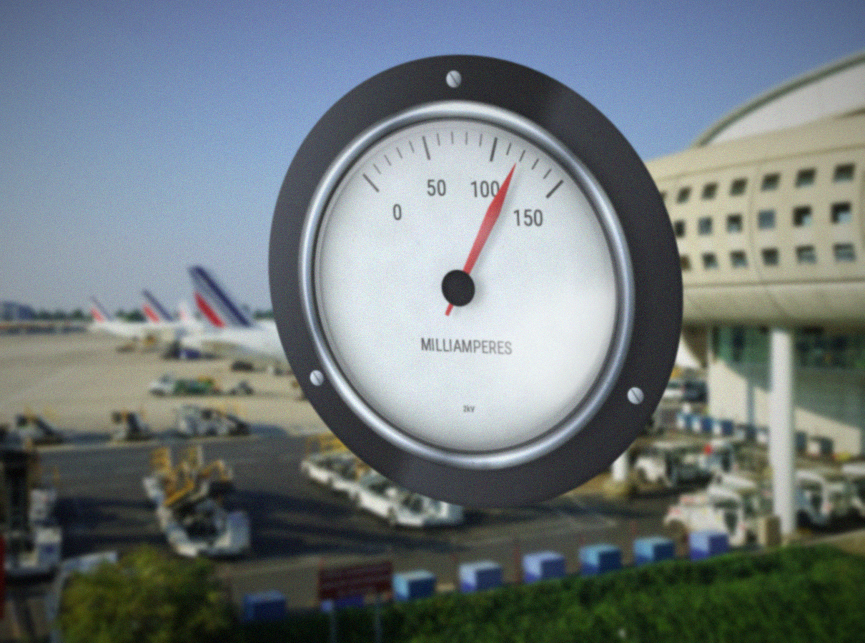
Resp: 120 mA
